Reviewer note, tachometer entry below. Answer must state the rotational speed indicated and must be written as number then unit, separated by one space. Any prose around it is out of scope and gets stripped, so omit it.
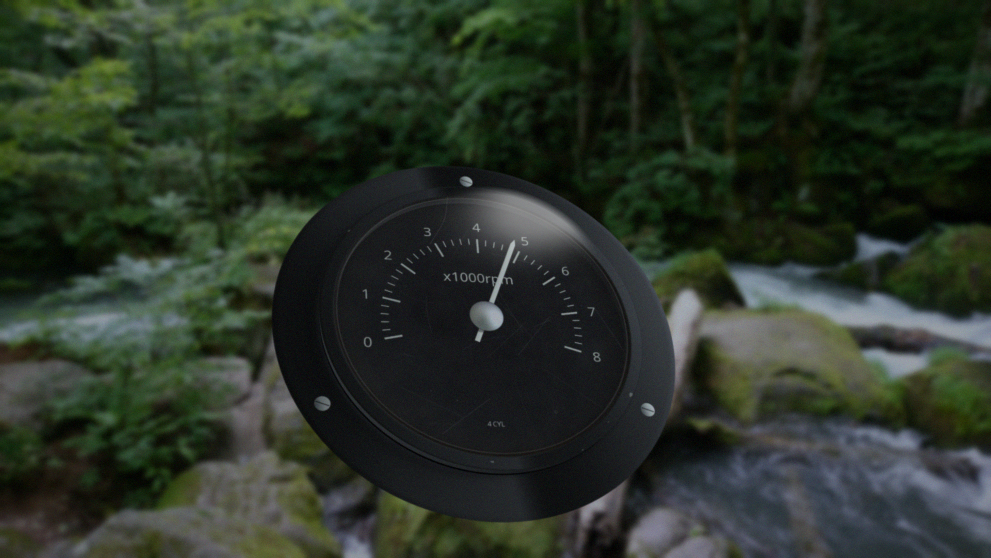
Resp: 4800 rpm
